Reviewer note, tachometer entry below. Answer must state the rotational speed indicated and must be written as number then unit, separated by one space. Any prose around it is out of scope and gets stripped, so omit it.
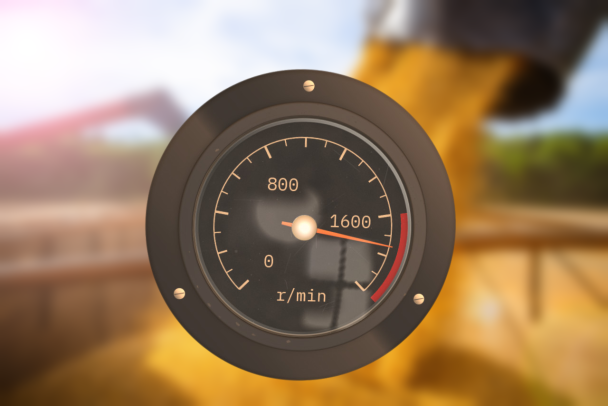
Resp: 1750 rpm
